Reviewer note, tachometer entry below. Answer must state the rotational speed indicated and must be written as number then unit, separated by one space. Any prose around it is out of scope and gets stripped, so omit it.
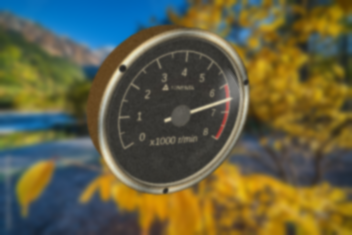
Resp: 6500 rpm
